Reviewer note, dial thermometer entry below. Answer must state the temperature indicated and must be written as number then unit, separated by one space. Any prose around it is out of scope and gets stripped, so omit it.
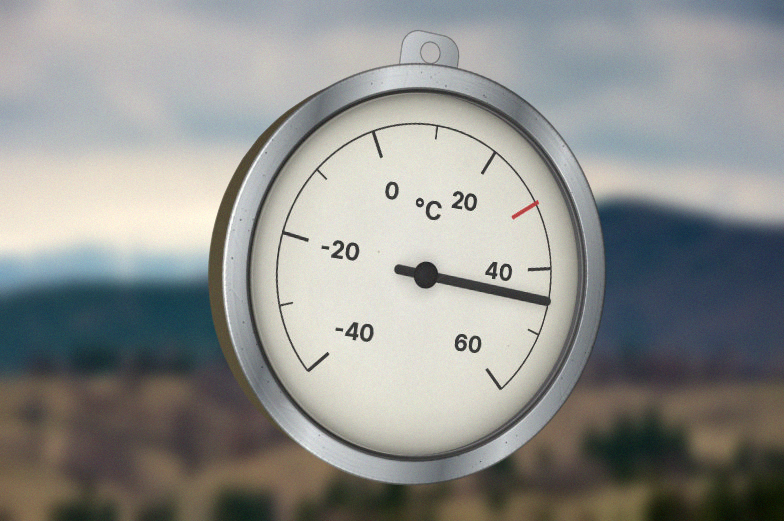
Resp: 45 °C
